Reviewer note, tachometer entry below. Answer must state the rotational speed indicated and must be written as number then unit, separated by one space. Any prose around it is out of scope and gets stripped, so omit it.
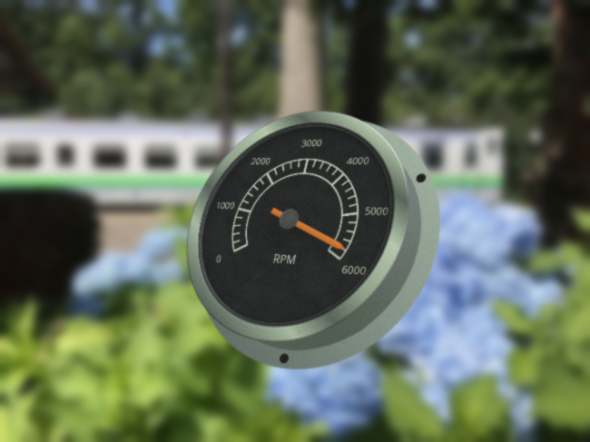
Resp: 5800 rpm
